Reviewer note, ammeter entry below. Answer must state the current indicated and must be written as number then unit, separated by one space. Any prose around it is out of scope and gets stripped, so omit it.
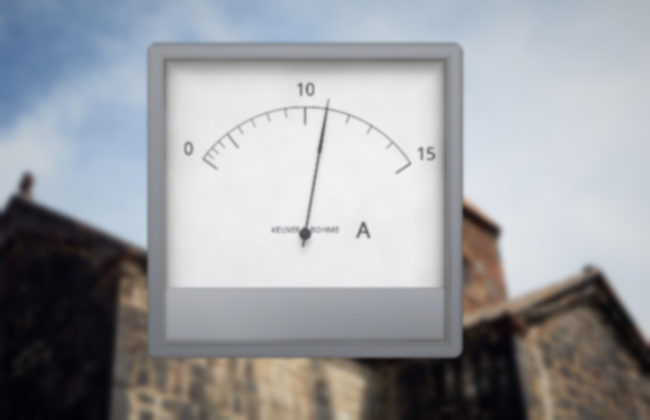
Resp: 11 A
